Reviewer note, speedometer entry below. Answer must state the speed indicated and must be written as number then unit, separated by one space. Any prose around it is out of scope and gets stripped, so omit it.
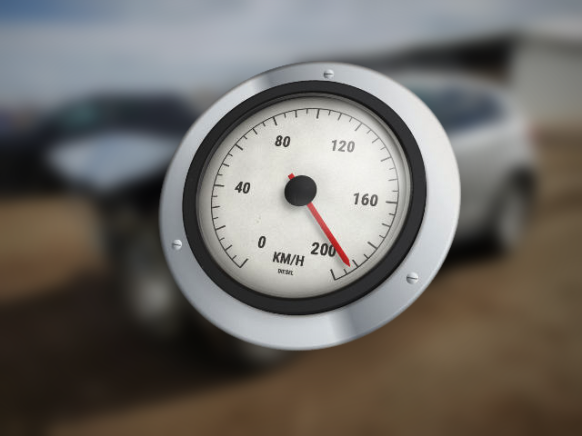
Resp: 192.5 km/h
